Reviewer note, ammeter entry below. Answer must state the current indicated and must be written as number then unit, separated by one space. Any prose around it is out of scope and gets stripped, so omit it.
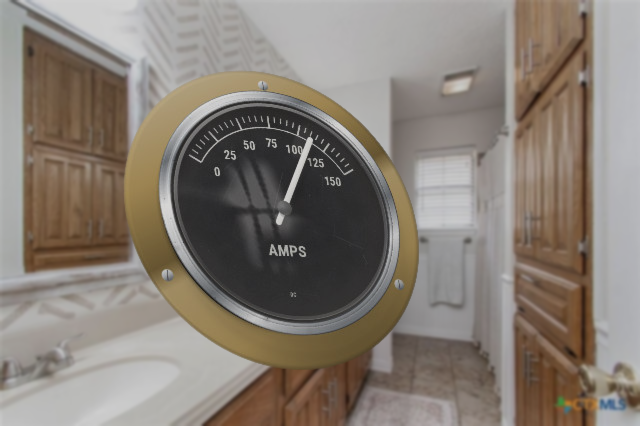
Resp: 110 A
